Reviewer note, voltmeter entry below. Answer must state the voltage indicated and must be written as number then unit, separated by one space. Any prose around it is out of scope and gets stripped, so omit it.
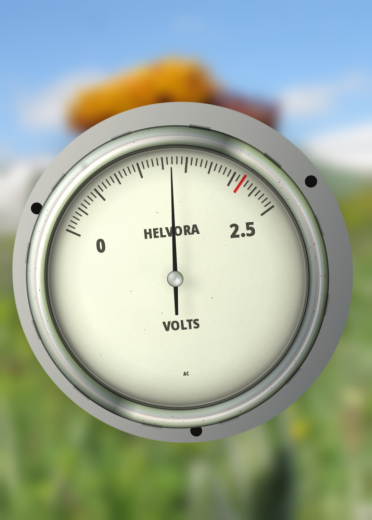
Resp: 1.35 V
